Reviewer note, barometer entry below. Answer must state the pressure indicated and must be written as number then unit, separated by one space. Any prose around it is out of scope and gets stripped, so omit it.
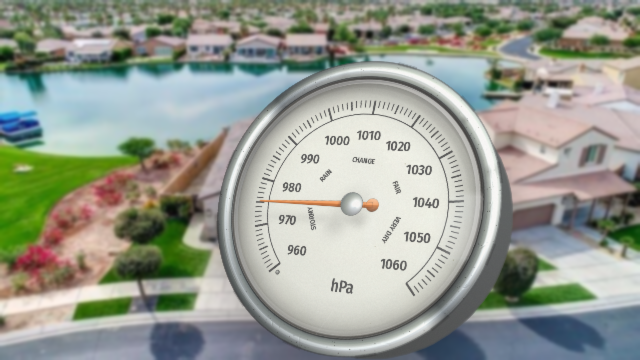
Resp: 975 hPa
